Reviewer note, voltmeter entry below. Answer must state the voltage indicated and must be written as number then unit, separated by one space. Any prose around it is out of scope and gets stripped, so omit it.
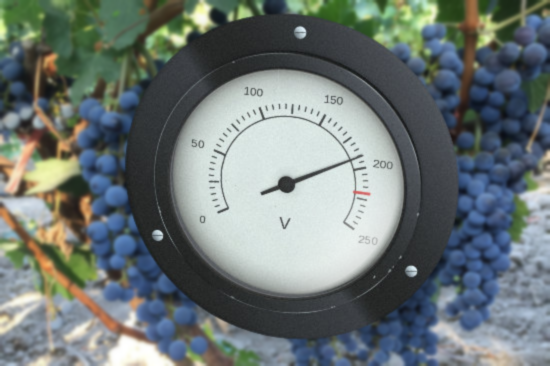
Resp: 190 V
